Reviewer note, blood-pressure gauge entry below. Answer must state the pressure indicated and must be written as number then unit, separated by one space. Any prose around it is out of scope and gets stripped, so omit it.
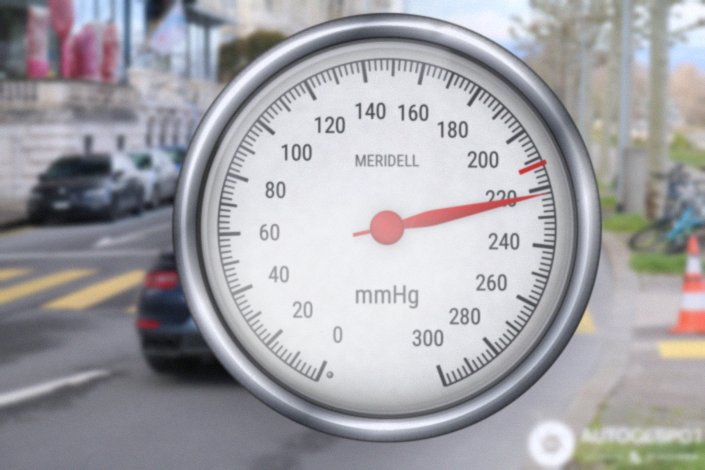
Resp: 222 mmHg
